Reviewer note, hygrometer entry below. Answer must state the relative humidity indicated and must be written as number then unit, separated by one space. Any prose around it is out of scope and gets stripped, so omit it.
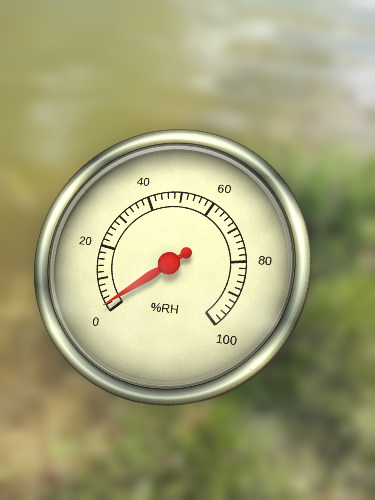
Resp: 2 %
